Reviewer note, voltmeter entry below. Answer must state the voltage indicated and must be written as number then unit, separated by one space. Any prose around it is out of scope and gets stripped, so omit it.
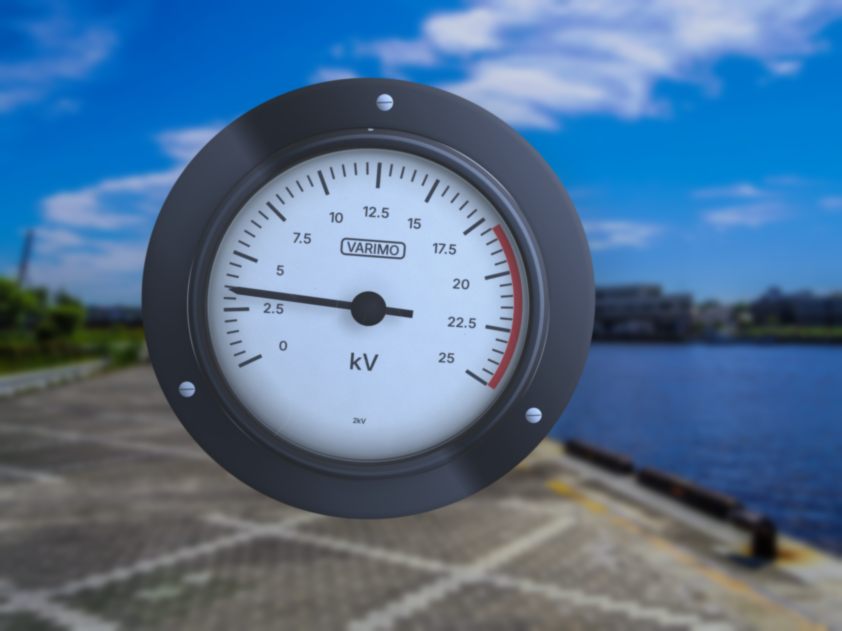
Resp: 3.5 kV
